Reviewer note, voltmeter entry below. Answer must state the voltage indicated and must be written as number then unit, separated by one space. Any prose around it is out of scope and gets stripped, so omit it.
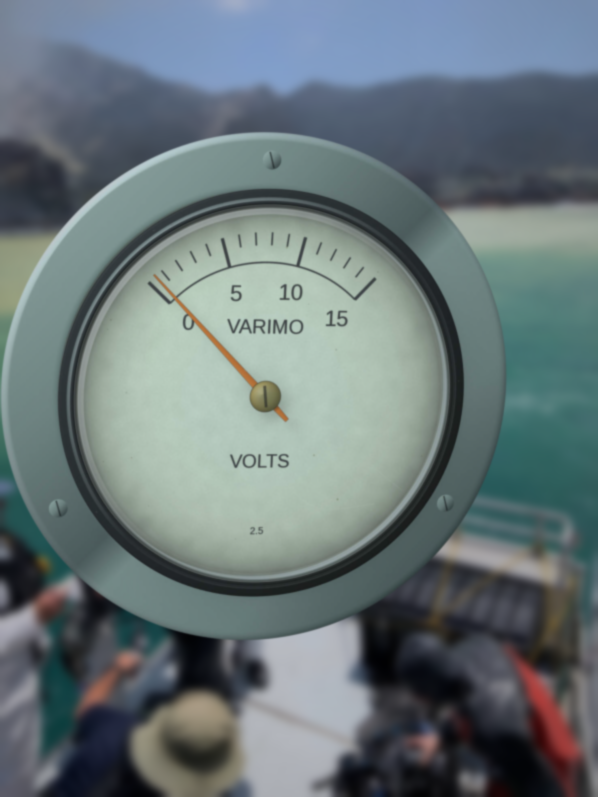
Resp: 0.5 V
